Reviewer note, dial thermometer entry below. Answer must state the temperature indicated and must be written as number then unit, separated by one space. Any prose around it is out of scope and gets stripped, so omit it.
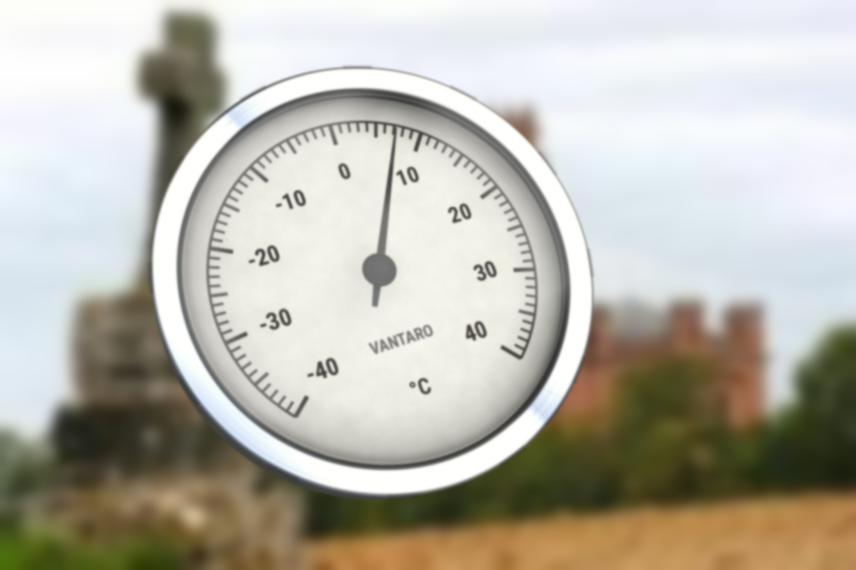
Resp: 7 °C
